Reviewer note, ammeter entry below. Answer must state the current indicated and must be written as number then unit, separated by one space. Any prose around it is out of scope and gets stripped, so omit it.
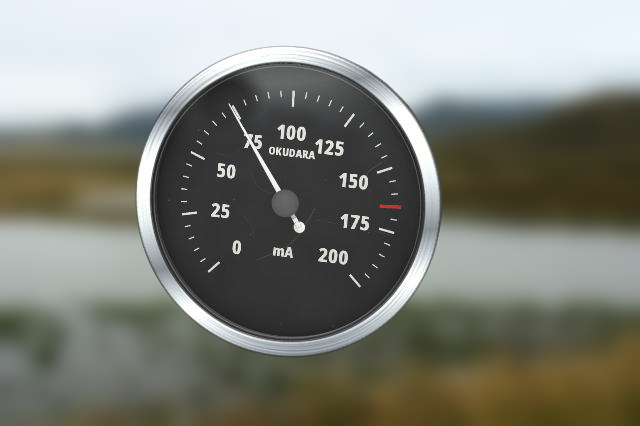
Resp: 75 mA
